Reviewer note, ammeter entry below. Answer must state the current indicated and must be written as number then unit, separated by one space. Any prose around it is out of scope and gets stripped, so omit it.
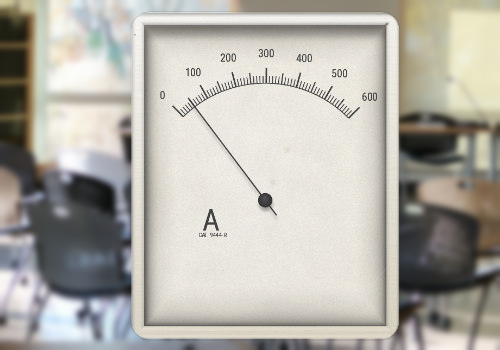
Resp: 50 A
